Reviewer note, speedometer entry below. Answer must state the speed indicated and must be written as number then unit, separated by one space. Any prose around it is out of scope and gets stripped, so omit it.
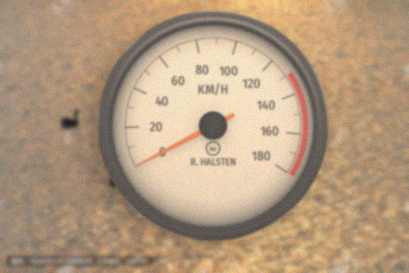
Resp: 0 km/h
